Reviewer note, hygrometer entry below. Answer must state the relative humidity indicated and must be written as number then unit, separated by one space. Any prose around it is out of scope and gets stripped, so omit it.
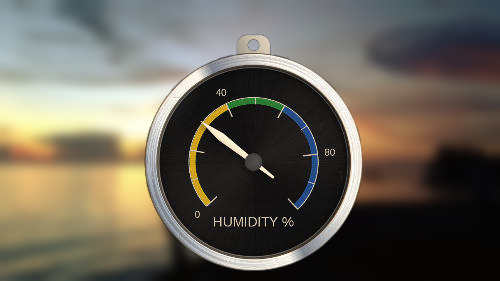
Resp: 30 %
